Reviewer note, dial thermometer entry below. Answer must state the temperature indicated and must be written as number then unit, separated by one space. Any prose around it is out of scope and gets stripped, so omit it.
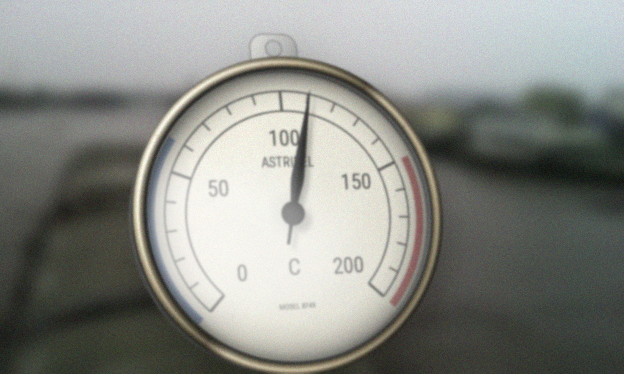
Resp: 110 °C
